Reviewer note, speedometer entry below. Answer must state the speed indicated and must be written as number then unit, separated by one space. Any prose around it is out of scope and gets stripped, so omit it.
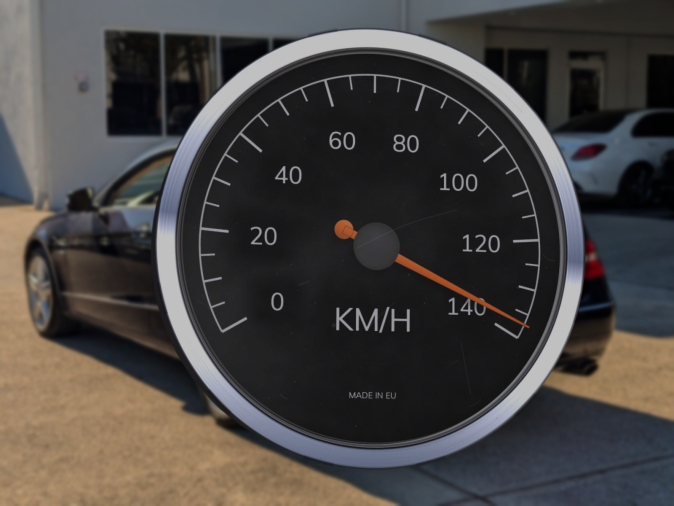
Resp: 137.5 km/h
